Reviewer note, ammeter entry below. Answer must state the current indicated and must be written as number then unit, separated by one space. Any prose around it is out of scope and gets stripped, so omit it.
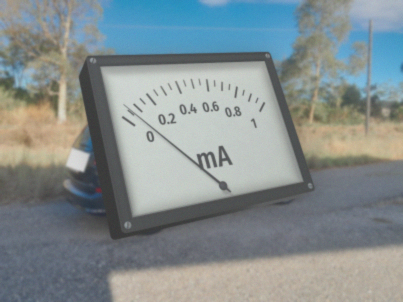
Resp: 0.05 mA
